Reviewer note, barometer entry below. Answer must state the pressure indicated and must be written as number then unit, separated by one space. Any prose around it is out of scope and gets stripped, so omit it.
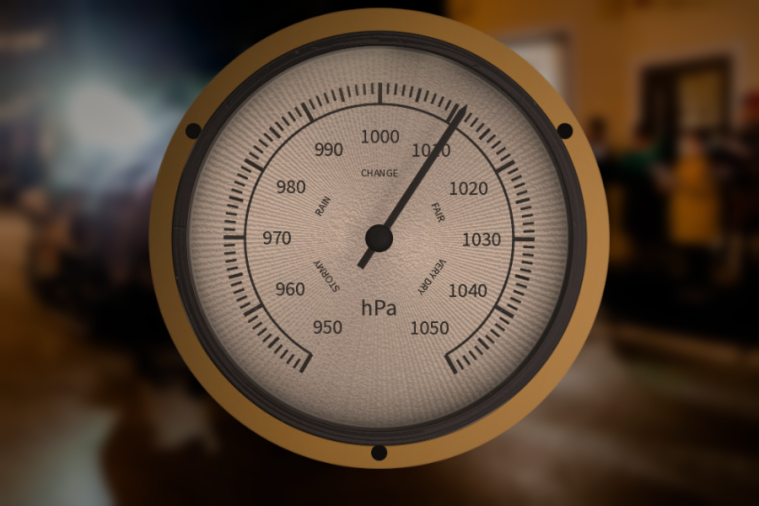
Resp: 1011 hPa
